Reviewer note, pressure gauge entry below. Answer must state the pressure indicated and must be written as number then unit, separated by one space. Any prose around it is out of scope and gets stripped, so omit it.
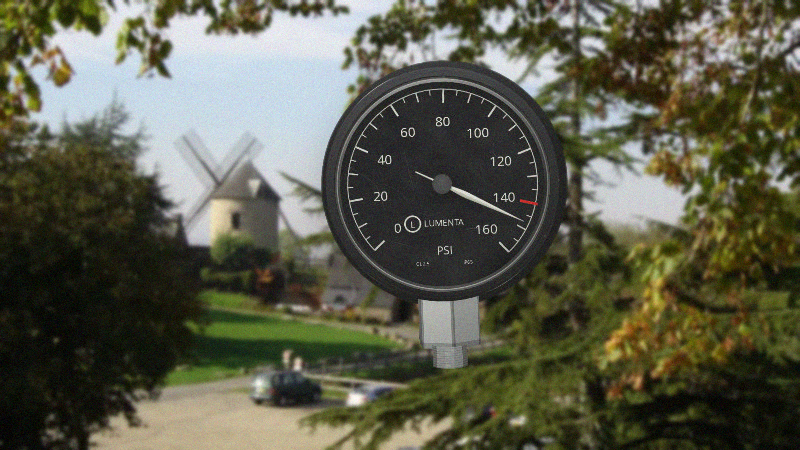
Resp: 147.5 psi
